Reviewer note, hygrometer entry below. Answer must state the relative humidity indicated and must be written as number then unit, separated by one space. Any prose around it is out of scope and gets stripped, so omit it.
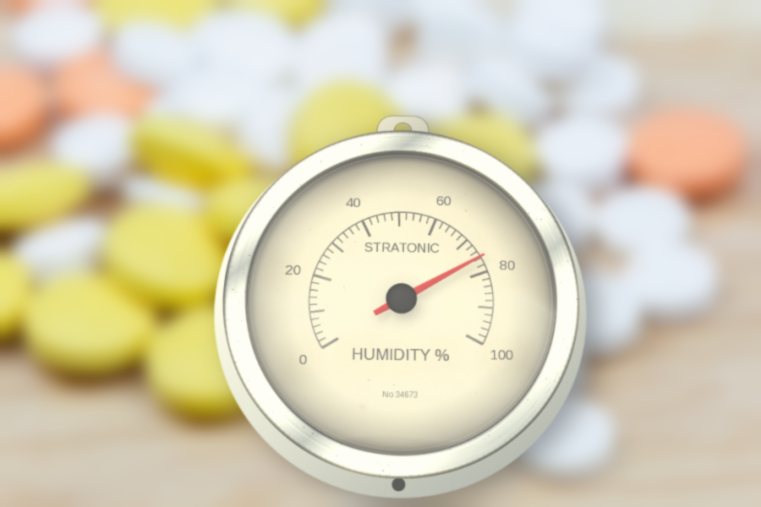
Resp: 76 %
